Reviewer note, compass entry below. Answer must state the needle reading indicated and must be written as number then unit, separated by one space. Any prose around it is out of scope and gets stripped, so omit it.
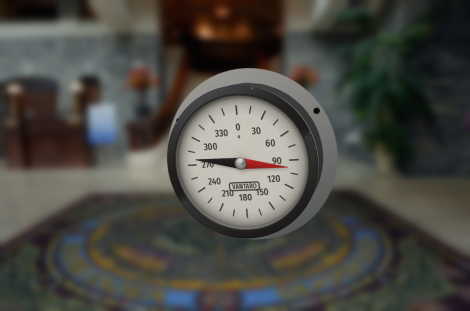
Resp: 97.5 °
